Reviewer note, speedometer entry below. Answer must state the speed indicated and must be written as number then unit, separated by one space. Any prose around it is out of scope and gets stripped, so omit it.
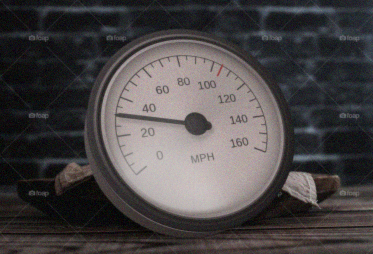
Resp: 30 mph
